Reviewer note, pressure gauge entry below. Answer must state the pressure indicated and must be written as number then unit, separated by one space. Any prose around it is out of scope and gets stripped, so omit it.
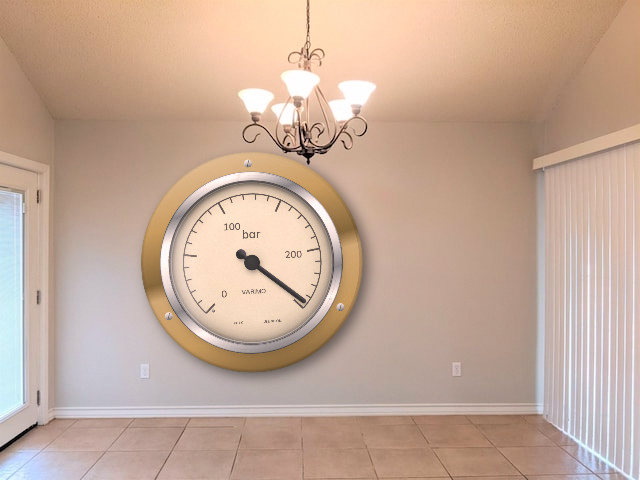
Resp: 245 bar
